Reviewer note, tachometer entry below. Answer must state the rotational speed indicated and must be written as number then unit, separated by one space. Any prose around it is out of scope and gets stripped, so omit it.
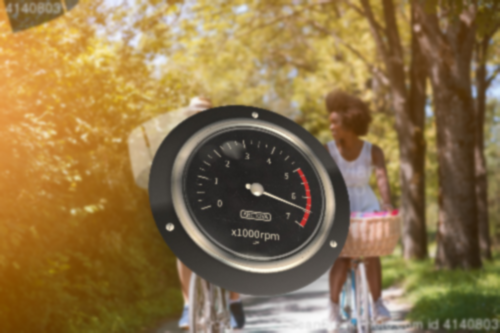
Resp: 6500 rpm
